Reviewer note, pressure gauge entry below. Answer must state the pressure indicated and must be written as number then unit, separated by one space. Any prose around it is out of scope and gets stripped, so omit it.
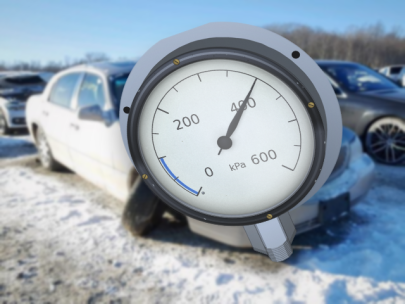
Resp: 400 kPa
